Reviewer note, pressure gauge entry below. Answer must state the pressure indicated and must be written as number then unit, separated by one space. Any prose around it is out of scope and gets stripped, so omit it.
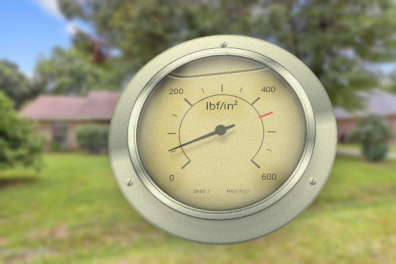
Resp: 50 psi
